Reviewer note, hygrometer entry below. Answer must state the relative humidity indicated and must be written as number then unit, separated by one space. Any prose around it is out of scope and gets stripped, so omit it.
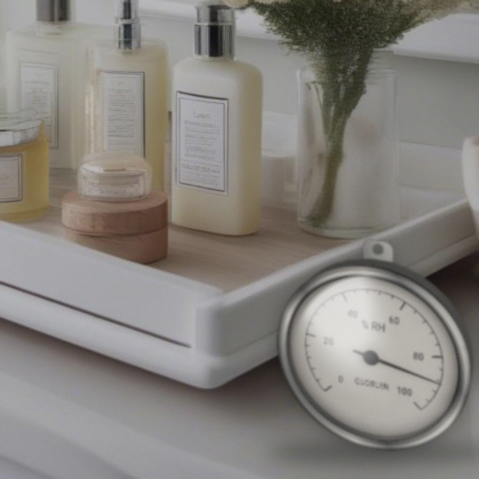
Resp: 88 %
